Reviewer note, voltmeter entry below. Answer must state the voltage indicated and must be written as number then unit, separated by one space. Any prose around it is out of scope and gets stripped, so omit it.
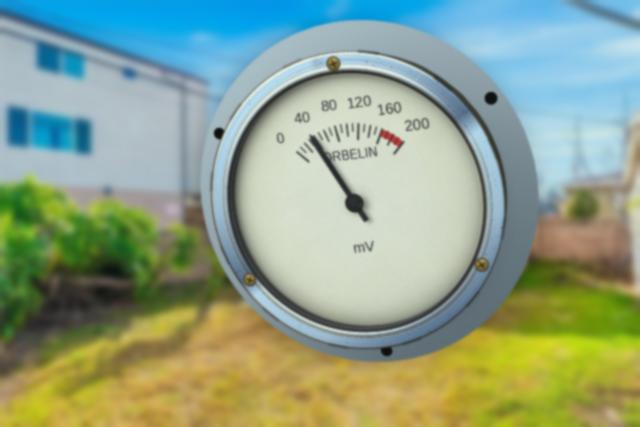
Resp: 40 mV
